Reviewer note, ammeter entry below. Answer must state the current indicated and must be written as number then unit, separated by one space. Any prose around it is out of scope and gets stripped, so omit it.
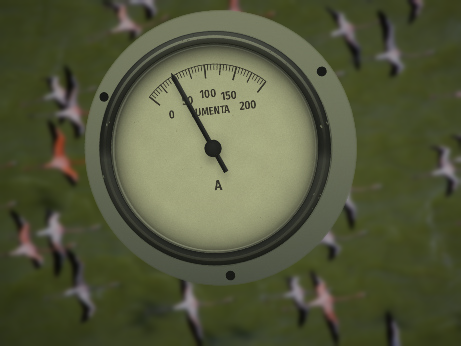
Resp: 50 A
